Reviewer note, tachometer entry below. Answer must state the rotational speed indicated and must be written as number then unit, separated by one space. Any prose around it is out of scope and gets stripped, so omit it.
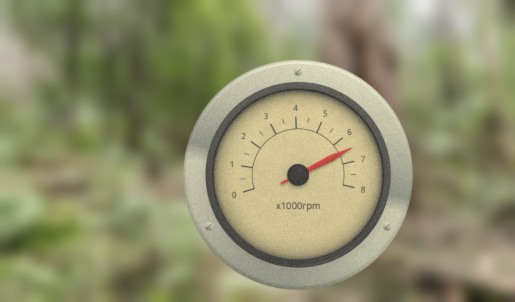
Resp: 6500 rpm
